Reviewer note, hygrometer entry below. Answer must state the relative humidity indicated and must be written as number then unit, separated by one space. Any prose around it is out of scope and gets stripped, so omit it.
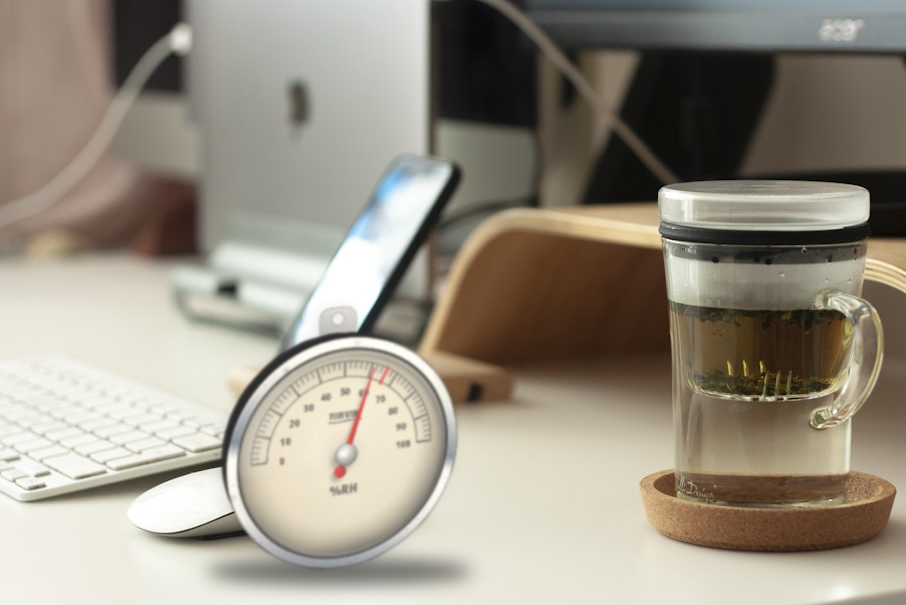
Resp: 60 %
